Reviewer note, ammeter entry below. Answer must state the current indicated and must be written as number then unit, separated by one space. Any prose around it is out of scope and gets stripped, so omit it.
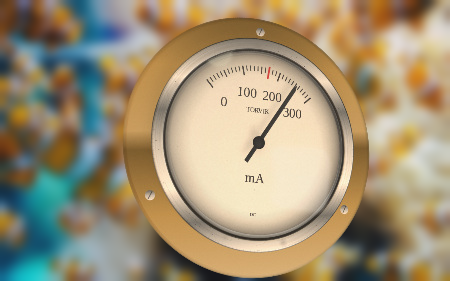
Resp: 250 mA
